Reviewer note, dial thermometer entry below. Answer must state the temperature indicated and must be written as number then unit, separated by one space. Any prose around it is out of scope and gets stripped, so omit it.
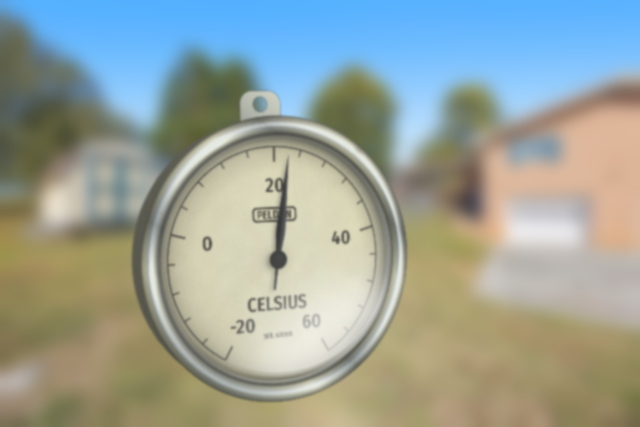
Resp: 22 °C
